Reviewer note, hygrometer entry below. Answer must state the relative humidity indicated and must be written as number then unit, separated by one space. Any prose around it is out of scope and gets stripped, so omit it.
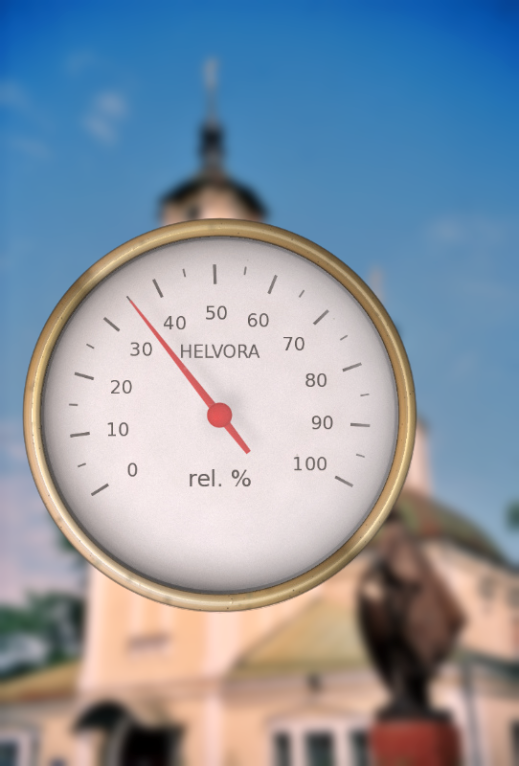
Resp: 35 %
